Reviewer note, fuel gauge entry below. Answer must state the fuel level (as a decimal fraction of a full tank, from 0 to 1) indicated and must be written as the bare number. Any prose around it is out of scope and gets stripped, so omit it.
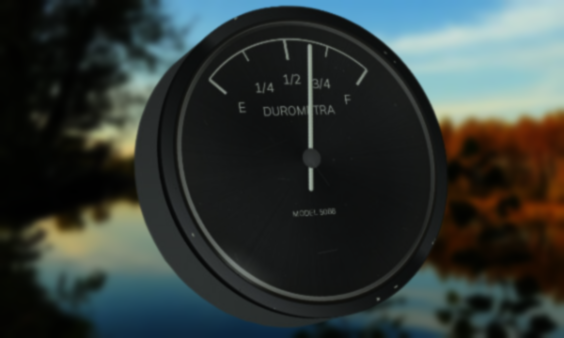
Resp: 0.625
